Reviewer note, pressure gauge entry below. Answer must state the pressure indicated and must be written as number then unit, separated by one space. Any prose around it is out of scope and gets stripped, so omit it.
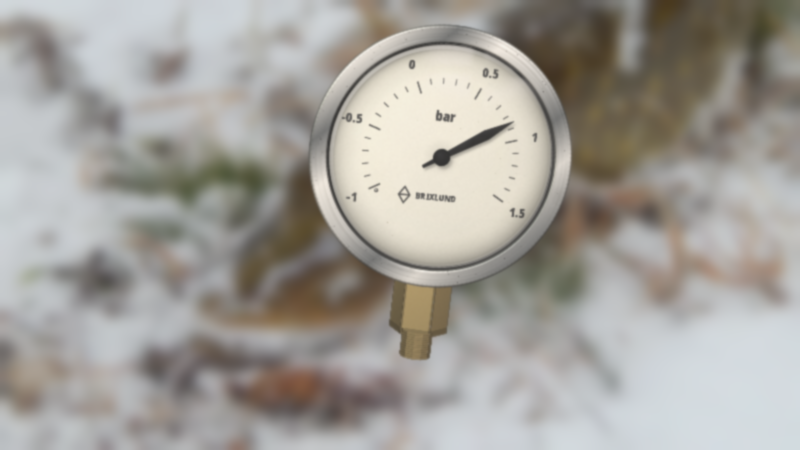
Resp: 0.85 bar
